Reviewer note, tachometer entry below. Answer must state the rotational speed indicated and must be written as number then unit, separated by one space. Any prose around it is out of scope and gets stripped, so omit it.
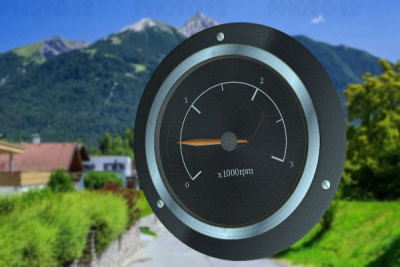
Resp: 500 rpm
